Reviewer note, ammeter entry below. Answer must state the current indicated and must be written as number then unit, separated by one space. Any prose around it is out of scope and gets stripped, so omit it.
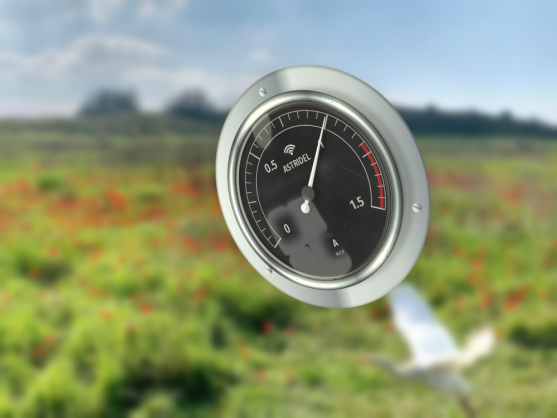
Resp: 1 A
